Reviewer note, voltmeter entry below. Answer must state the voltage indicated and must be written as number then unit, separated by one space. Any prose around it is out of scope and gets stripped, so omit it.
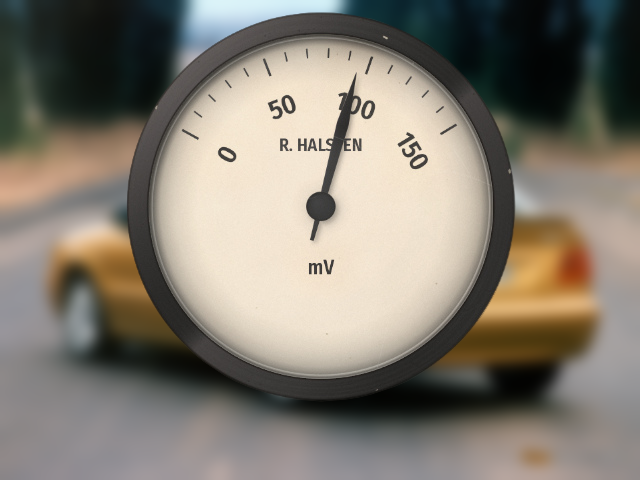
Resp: 95 mV
